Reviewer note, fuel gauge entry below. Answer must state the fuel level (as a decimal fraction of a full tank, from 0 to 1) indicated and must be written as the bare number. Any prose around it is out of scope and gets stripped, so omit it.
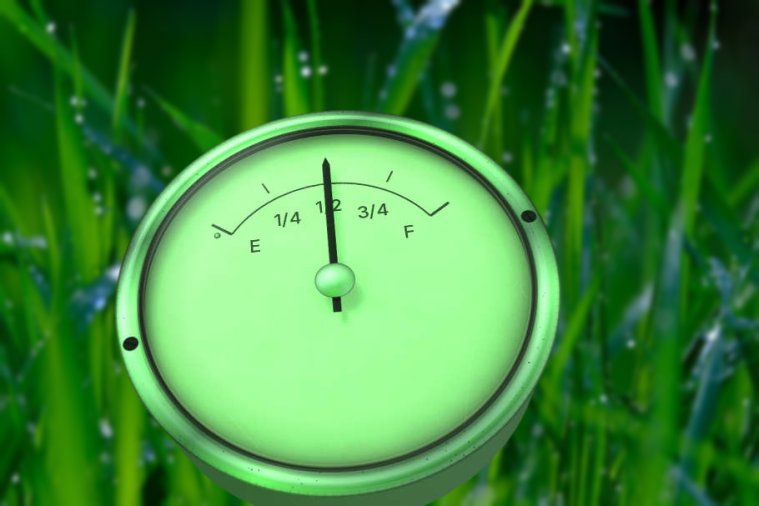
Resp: 0.5
